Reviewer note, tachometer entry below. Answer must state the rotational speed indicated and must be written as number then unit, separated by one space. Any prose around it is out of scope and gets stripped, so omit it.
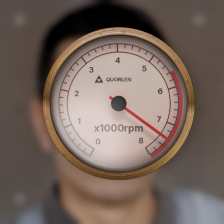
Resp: 7400 rpm
